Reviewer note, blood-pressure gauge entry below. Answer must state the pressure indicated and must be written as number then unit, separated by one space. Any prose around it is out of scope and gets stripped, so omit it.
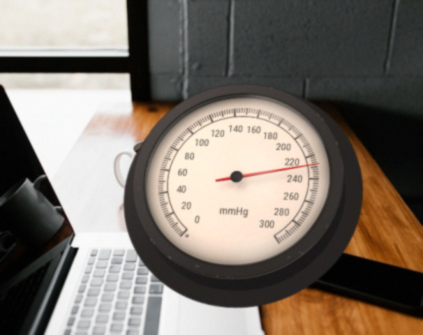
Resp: 230 mmHg
